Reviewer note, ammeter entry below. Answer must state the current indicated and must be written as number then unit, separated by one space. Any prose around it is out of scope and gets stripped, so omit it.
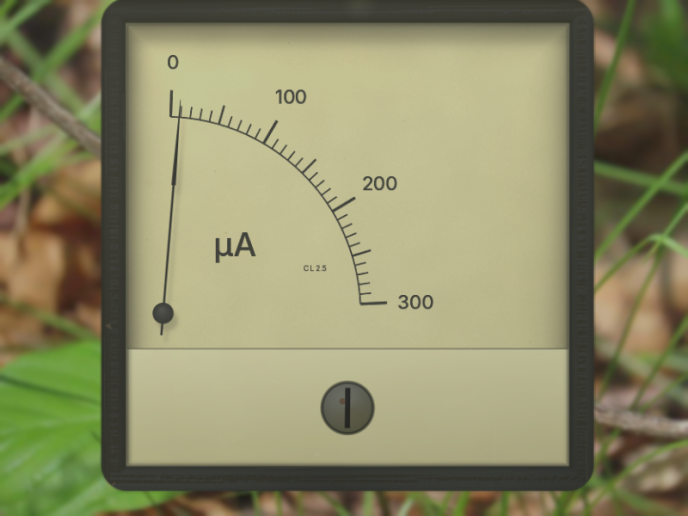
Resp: 10 µA
